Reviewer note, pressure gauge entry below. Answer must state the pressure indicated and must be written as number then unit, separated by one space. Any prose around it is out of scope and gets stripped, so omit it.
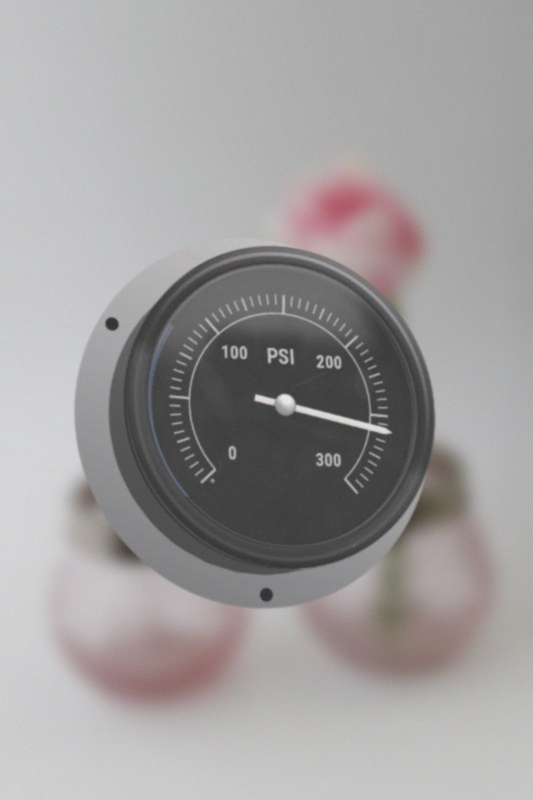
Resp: 260 psi
